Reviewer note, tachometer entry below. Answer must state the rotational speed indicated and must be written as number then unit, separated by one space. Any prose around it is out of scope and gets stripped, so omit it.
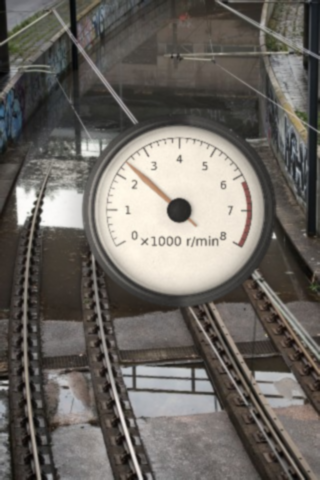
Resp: 2400 rpm
